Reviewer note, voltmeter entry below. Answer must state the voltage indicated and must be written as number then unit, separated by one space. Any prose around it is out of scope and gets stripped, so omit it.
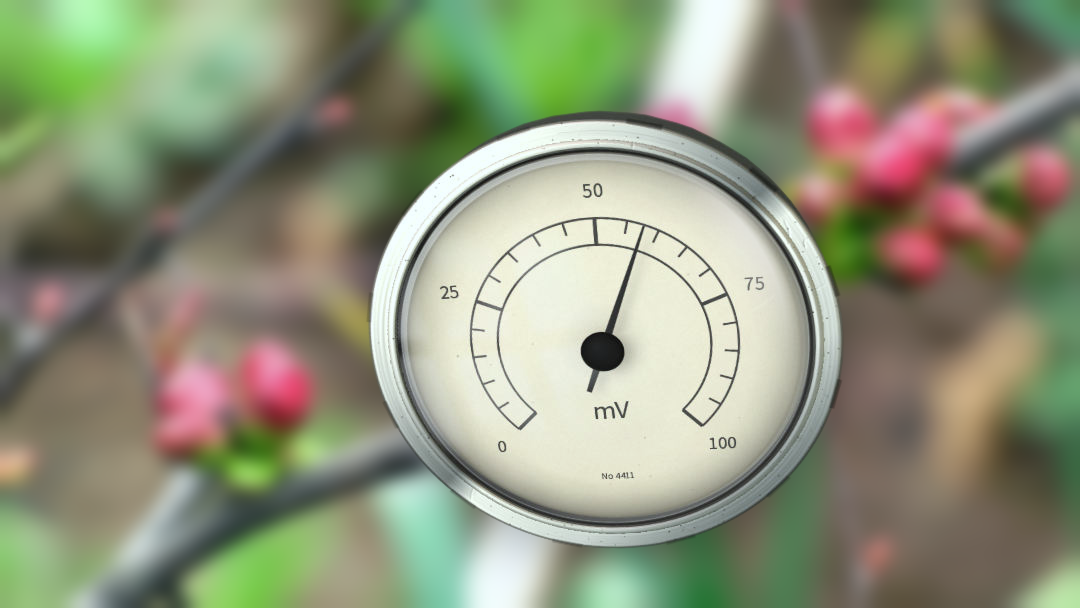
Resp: 57.5 mV
